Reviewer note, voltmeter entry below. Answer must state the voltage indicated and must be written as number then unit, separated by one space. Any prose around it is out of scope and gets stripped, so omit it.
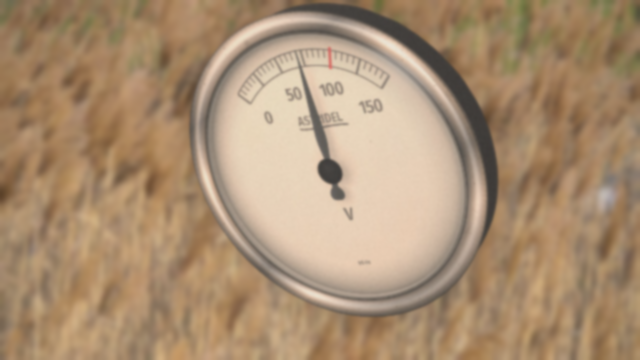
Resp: 75 V
